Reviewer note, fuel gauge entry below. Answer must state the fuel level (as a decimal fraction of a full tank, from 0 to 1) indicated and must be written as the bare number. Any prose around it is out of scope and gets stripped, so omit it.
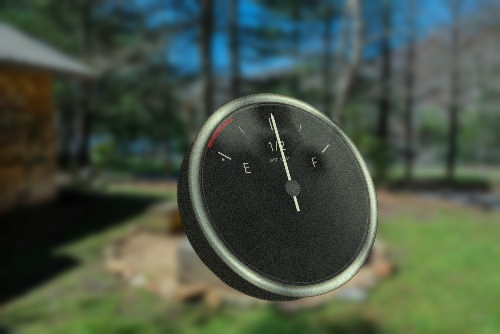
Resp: 0.5
